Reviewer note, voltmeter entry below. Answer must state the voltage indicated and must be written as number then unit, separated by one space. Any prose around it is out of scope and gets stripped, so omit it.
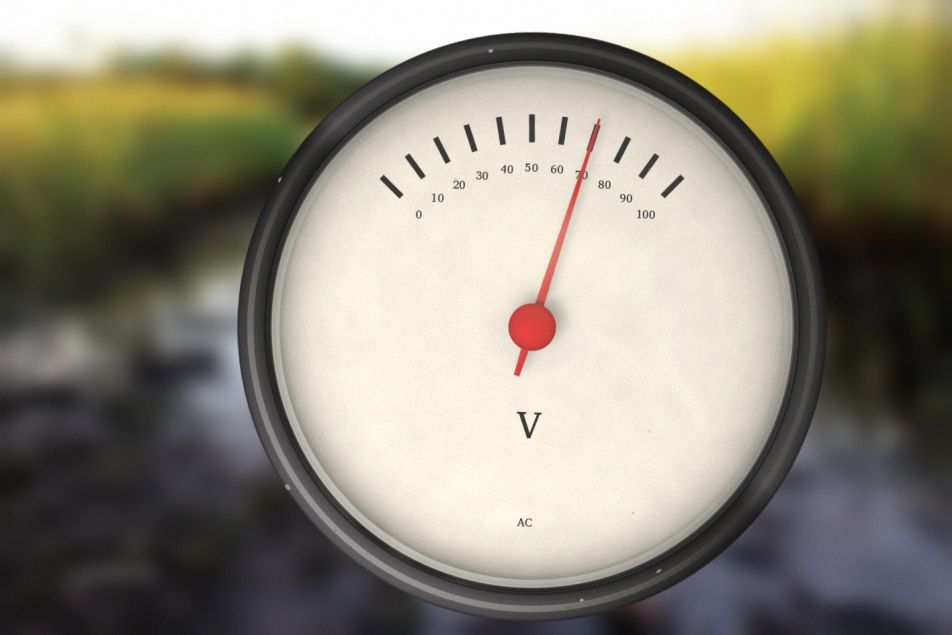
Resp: 70 V
